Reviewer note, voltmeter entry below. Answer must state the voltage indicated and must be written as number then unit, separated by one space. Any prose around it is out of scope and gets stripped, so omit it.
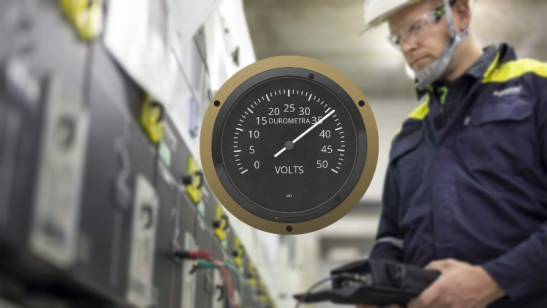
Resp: 36 V
